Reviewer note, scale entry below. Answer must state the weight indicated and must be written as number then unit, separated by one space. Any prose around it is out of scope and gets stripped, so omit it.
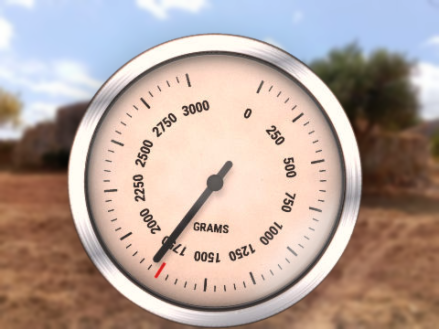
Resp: 1800 g
